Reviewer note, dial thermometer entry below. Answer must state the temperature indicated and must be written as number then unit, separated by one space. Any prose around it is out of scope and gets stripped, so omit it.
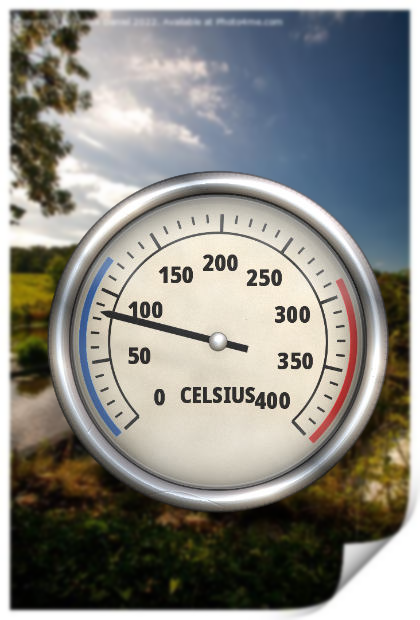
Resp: 85 °C
